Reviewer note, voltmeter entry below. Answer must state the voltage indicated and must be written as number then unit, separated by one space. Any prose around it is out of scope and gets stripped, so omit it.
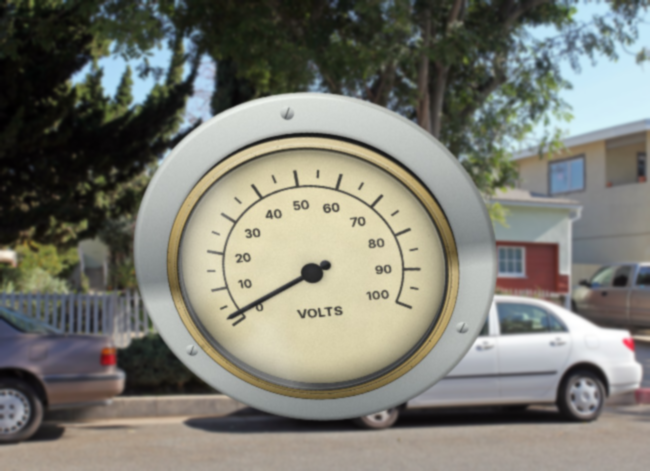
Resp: 2.5 V
